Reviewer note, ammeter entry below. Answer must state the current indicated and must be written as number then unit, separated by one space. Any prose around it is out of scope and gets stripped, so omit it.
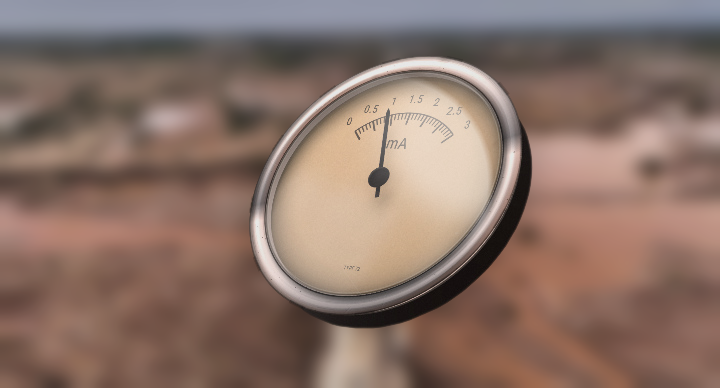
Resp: 1 mA
